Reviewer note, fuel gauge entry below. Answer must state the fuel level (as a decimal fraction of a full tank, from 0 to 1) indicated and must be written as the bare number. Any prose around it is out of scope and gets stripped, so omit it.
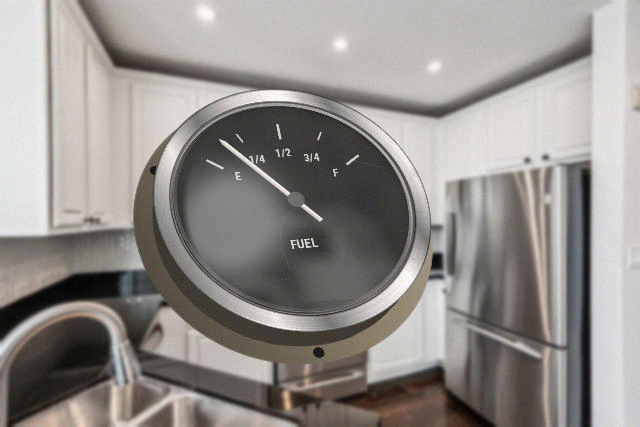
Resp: 0.125
